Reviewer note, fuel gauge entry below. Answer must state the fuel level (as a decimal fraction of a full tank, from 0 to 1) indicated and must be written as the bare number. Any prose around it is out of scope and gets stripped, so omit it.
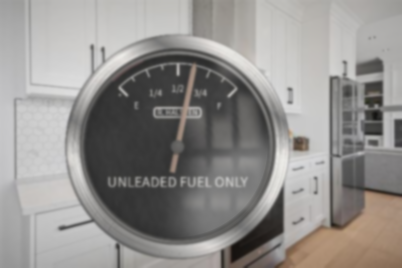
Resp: 0.625
